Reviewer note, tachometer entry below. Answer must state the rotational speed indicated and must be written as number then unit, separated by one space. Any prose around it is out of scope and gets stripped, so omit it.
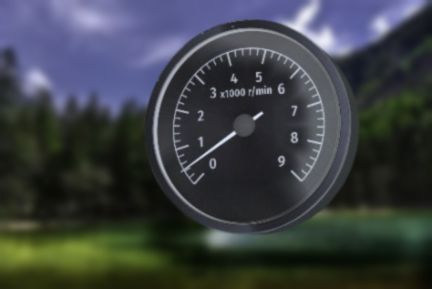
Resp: 400 rpm
